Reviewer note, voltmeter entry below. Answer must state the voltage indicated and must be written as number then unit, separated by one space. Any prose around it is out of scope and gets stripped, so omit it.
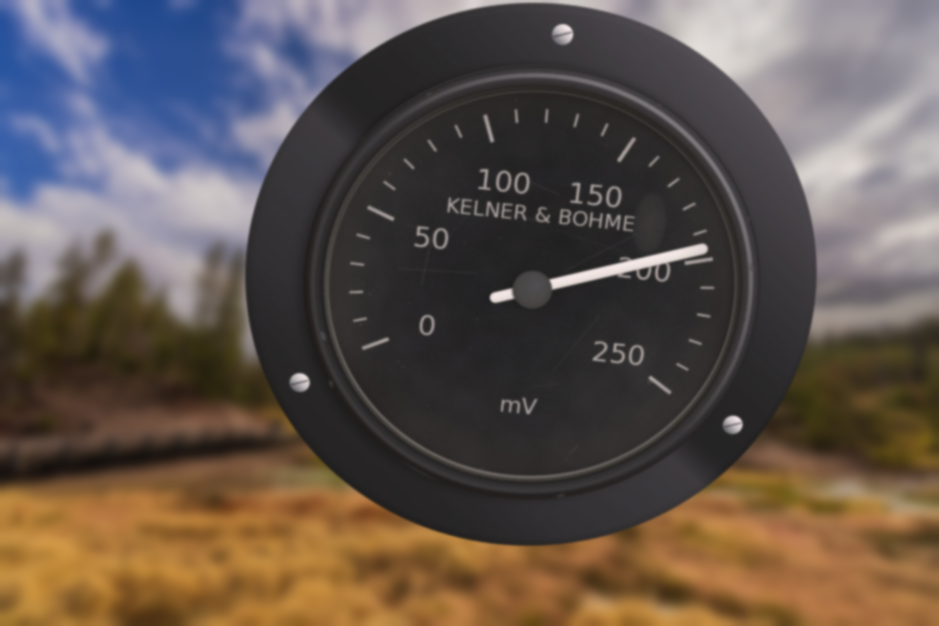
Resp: 195 mV
